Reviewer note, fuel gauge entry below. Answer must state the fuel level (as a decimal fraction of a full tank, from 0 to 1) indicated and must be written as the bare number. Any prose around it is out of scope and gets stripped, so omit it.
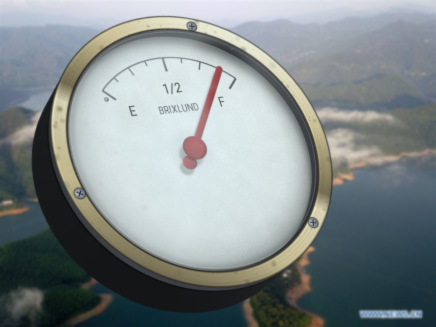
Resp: 0.875
